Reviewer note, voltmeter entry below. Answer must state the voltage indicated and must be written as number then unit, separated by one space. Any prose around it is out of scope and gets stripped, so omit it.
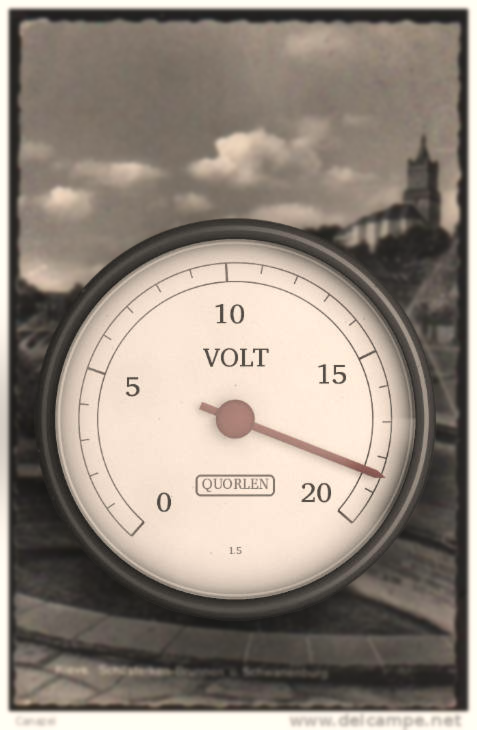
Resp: 18.5 V
